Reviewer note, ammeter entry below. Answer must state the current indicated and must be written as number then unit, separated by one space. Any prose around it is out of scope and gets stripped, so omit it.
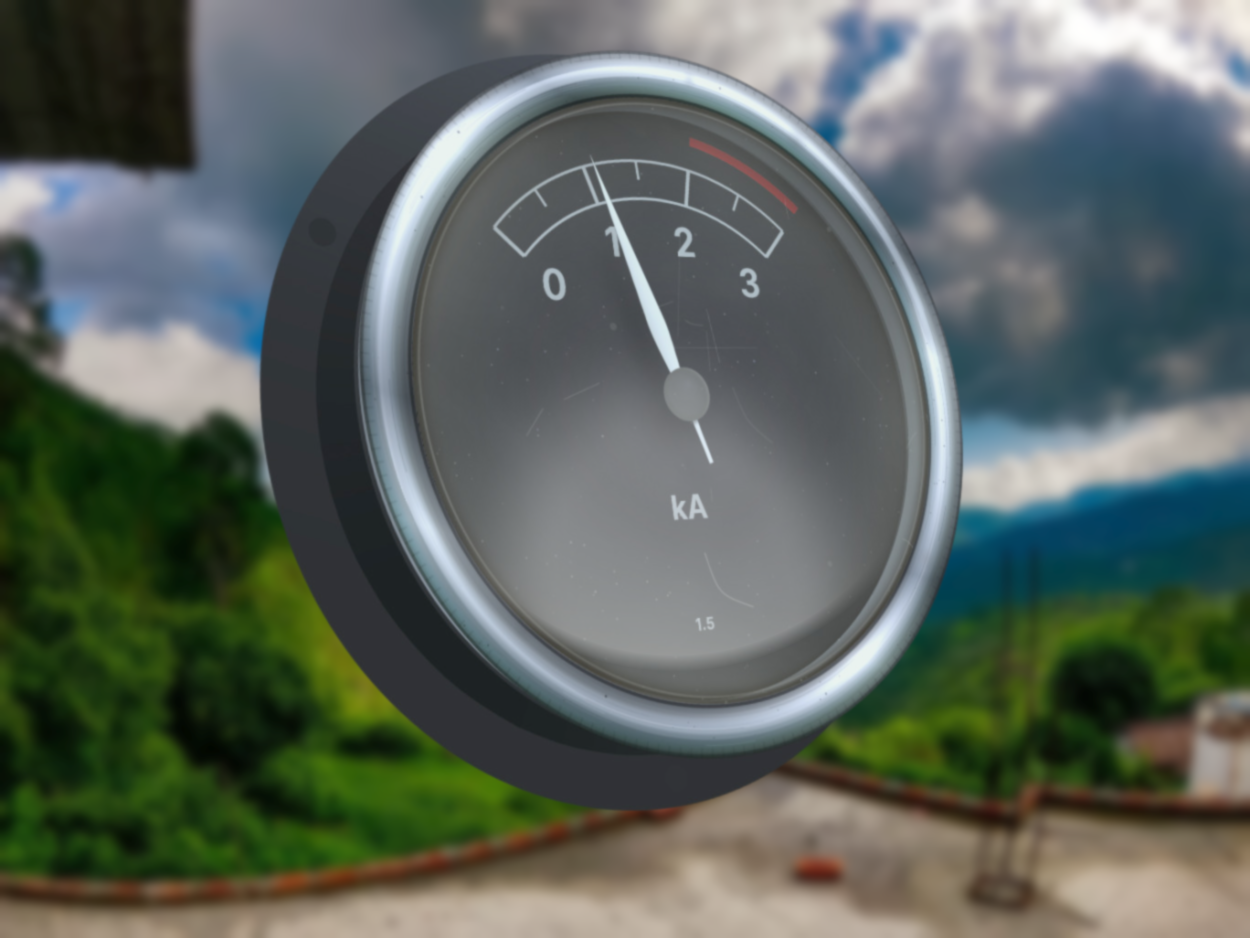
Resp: 1 kA
